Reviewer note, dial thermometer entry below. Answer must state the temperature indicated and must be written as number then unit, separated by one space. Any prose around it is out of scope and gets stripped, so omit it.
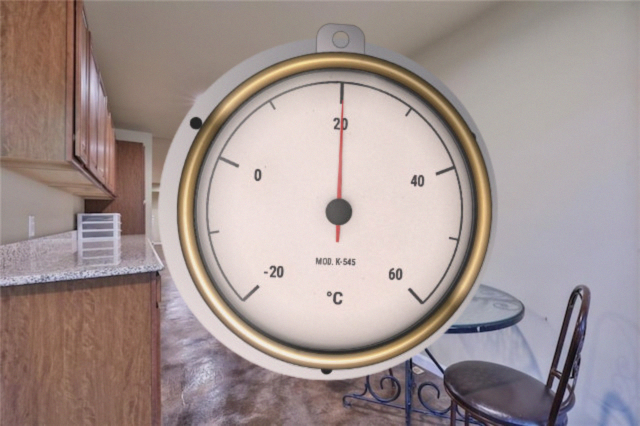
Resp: 20 °C
